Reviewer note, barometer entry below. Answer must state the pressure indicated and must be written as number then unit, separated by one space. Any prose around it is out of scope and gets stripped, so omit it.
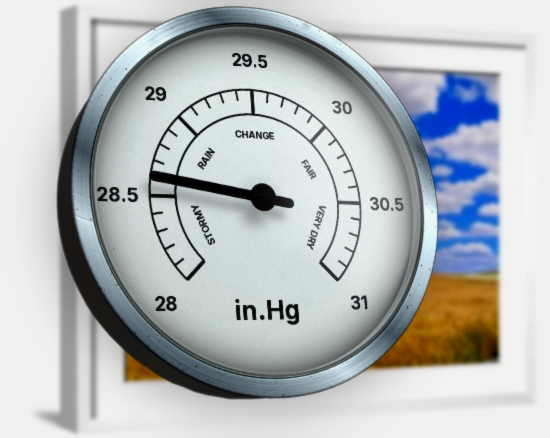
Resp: 28.6 inHg
